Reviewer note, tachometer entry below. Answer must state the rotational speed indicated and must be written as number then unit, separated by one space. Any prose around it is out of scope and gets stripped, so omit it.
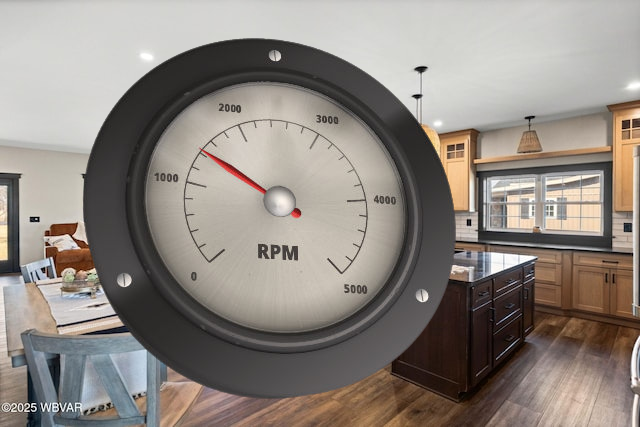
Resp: 1400 rpm
